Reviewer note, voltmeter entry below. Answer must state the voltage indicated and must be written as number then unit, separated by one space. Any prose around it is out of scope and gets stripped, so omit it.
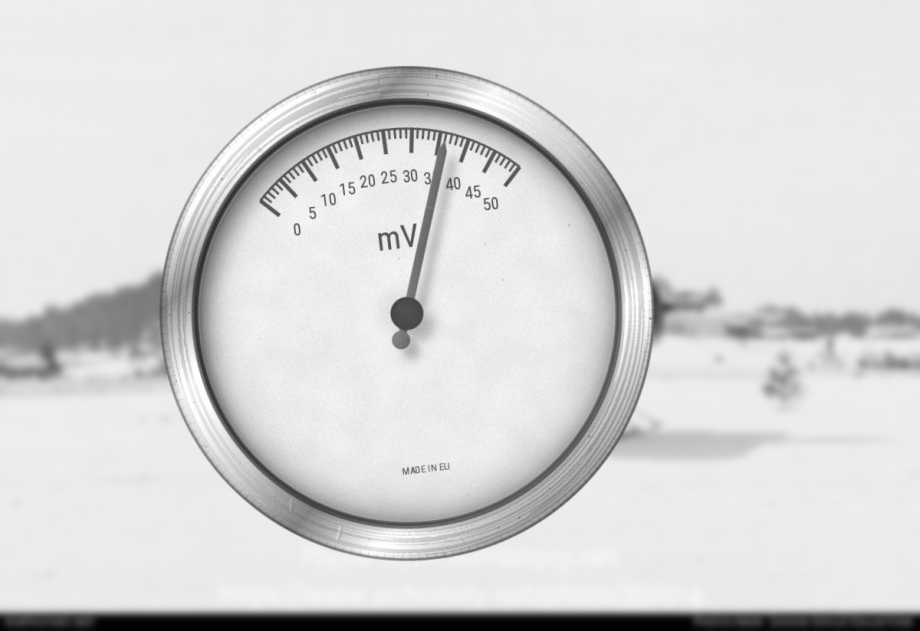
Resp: 36 mV
